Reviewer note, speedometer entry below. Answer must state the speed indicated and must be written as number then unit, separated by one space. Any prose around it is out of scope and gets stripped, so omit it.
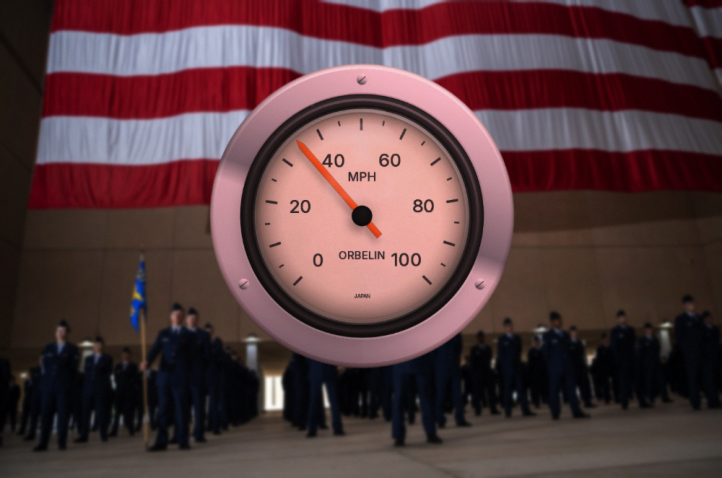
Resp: 35 mph
